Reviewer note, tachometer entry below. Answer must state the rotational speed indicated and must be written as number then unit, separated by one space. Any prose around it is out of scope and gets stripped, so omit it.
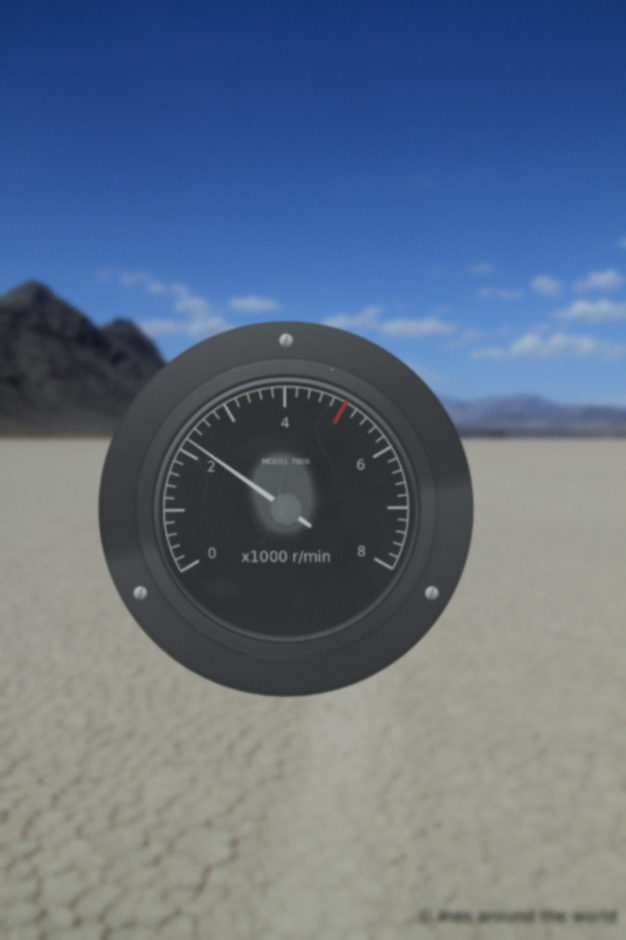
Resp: 2200 rpm
